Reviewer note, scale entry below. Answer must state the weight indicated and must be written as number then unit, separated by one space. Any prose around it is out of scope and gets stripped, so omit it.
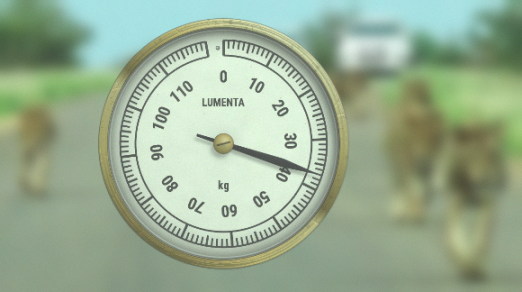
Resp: 37 kg
